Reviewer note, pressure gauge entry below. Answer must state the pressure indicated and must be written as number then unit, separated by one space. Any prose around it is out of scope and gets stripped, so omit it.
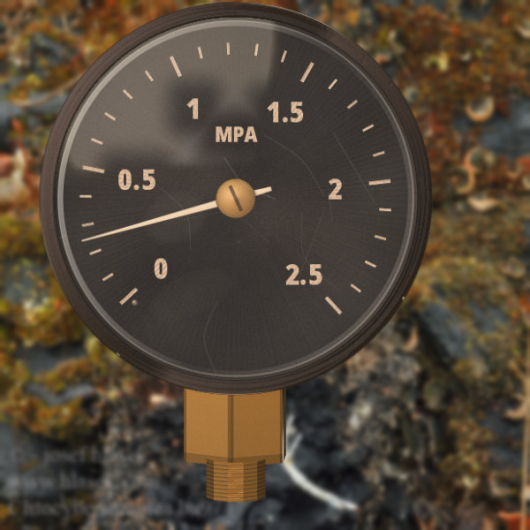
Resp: 0.25 MPa
